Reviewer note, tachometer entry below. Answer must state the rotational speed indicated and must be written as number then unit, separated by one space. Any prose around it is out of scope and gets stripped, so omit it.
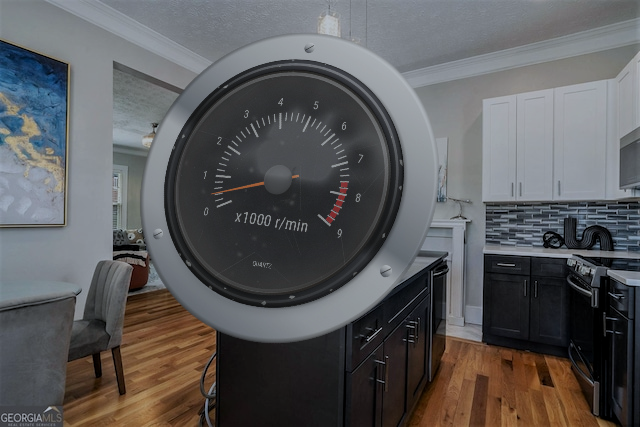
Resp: 400 rpm
